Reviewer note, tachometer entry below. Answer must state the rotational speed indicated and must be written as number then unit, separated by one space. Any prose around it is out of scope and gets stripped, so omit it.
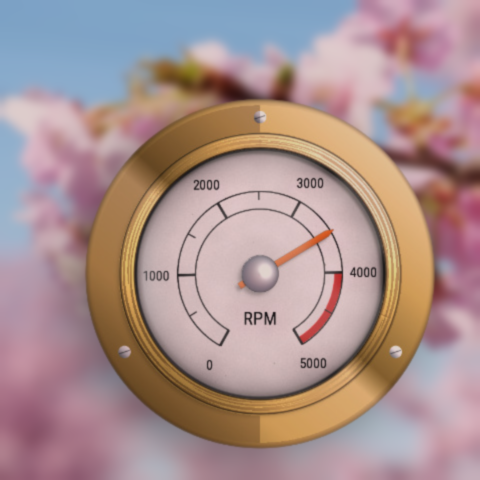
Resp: 3500 rpm
